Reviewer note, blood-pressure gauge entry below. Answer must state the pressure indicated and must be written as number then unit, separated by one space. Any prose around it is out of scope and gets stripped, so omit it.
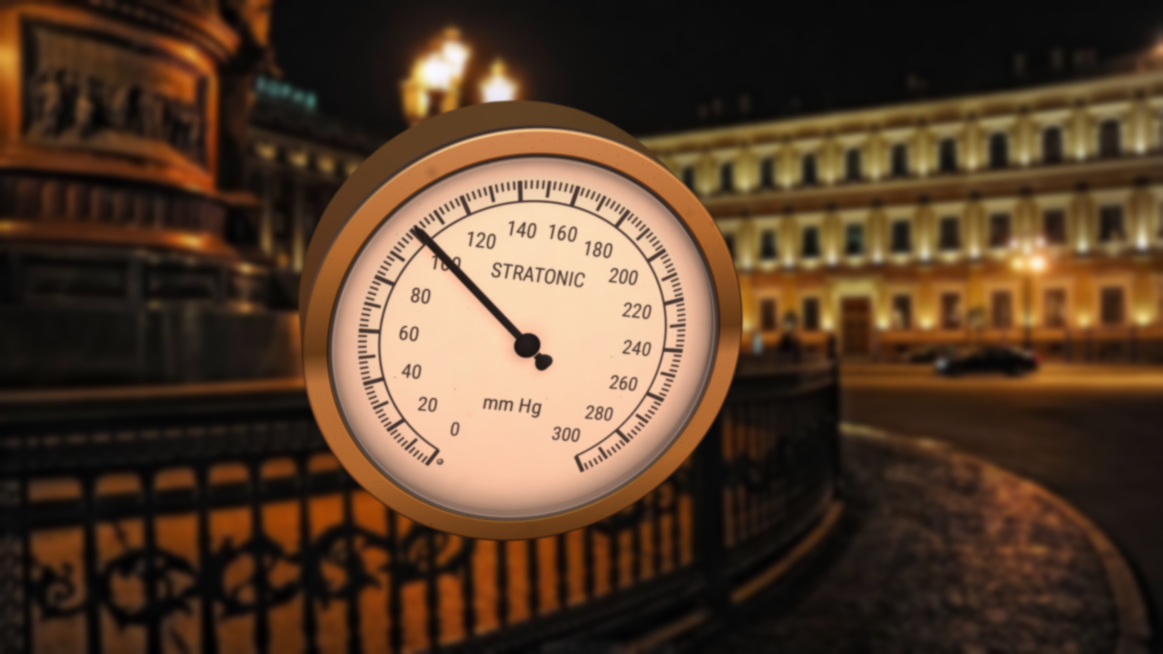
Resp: 102 mmHg
